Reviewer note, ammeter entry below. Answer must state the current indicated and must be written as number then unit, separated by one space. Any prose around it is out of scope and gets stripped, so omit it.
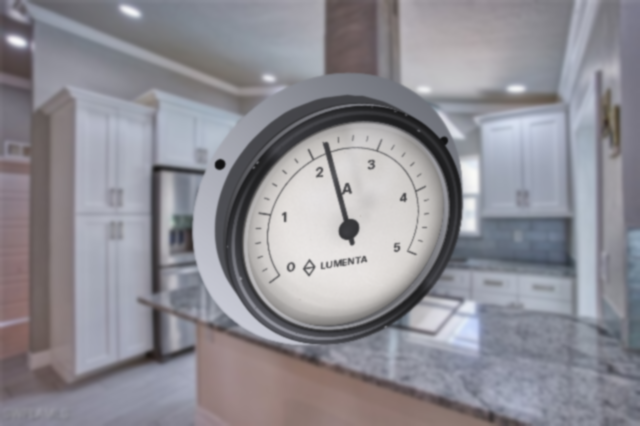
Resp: 2.2 A
